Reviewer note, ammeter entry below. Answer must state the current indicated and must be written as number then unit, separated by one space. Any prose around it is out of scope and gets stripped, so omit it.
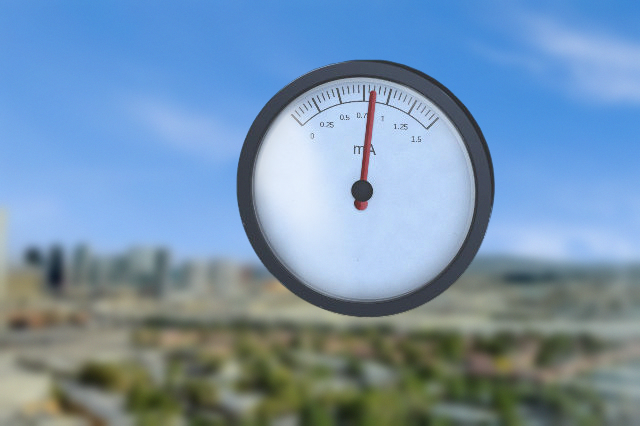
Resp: 0.85 mA
